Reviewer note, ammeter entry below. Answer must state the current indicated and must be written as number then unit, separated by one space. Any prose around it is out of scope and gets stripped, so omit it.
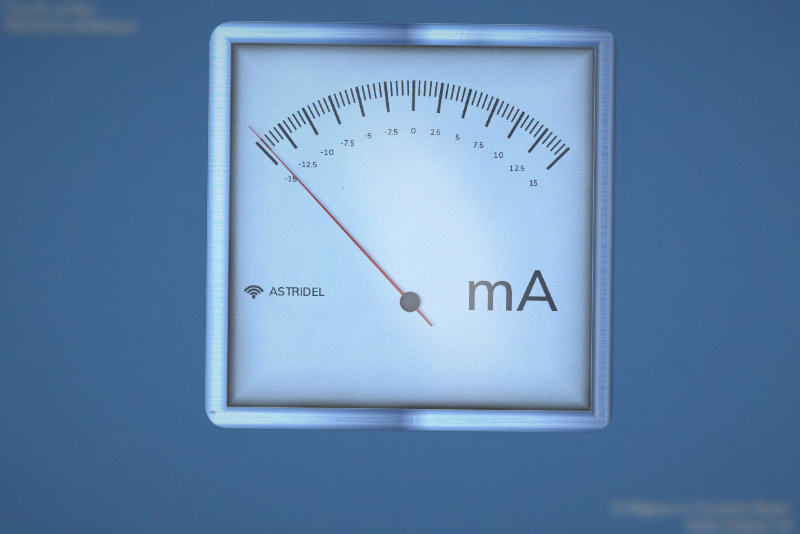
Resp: -14.5 mA
